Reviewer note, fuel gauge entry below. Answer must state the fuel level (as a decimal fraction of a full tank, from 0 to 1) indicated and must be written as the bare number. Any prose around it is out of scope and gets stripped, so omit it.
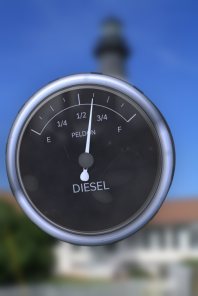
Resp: 0.625
